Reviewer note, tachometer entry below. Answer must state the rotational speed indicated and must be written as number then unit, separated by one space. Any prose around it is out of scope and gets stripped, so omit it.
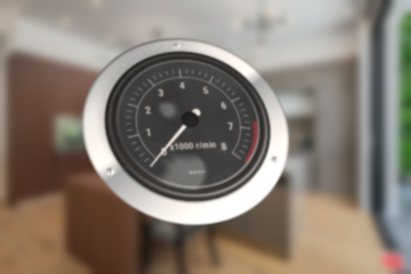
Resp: 0 rpm
